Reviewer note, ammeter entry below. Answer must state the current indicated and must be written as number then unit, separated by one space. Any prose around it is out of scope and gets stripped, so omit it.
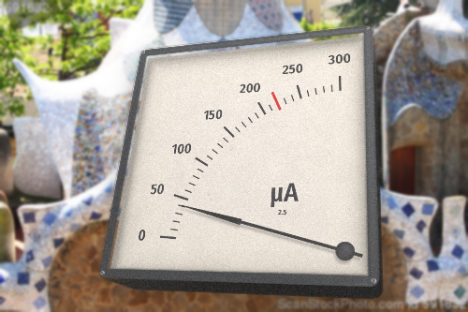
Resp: 40 µA
